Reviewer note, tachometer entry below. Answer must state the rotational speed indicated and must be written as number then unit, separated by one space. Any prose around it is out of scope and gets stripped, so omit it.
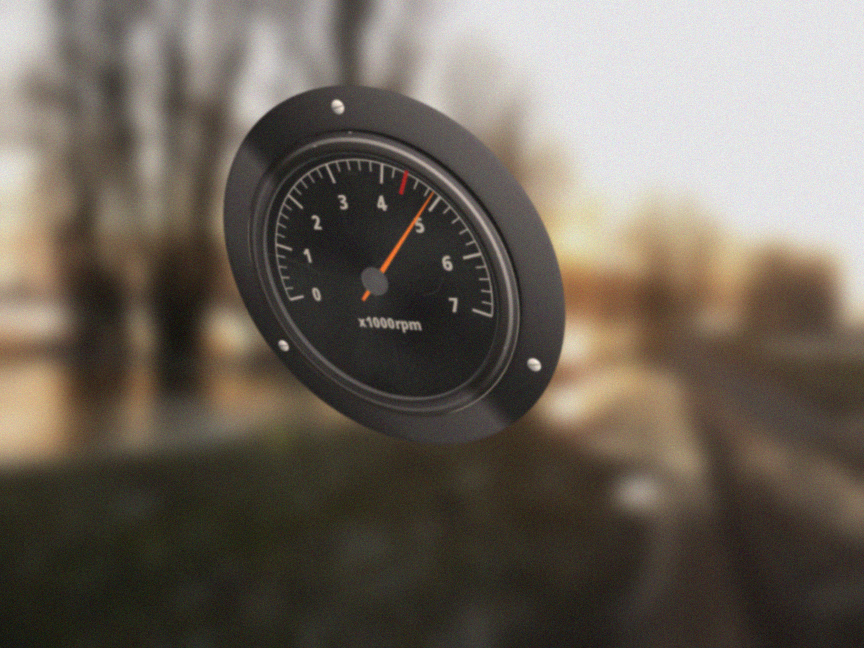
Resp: 4900 rpm
